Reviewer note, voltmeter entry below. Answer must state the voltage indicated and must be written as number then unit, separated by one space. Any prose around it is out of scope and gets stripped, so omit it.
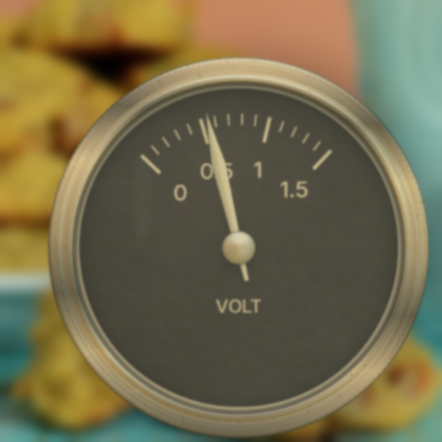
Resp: 0.55 V
